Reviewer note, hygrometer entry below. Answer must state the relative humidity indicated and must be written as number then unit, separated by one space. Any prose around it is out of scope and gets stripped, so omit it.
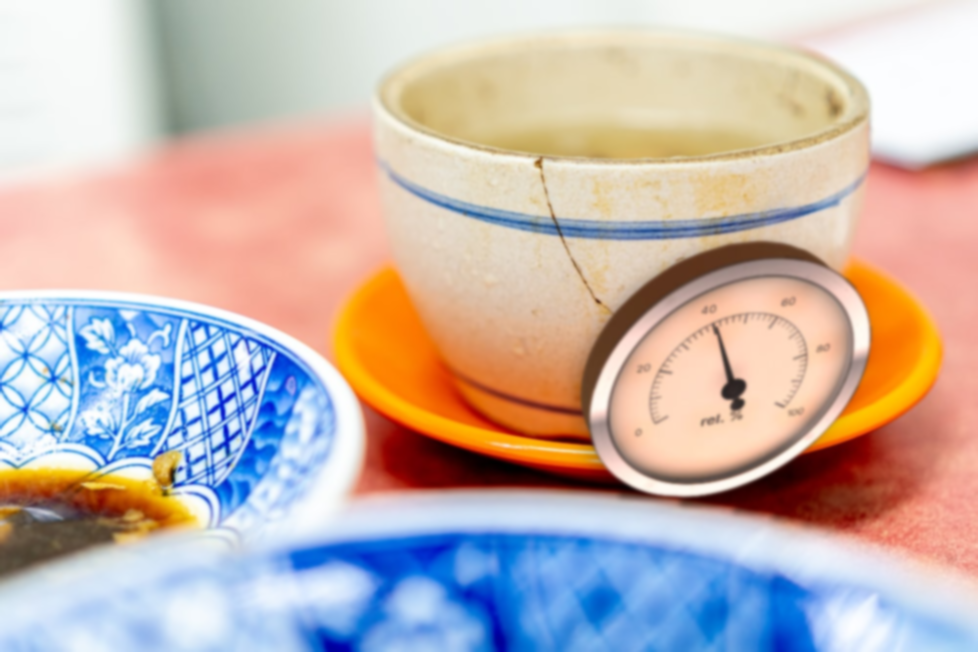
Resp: 40 %
